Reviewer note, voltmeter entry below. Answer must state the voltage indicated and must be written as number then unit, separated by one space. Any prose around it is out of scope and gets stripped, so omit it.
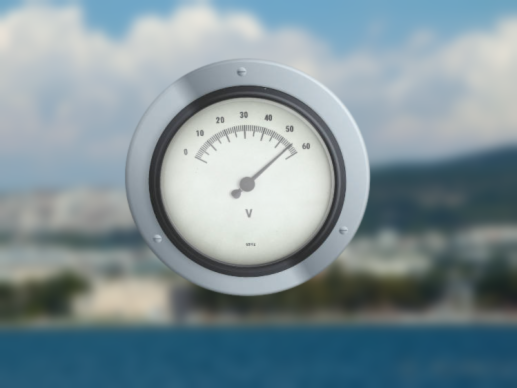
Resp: 55 V
